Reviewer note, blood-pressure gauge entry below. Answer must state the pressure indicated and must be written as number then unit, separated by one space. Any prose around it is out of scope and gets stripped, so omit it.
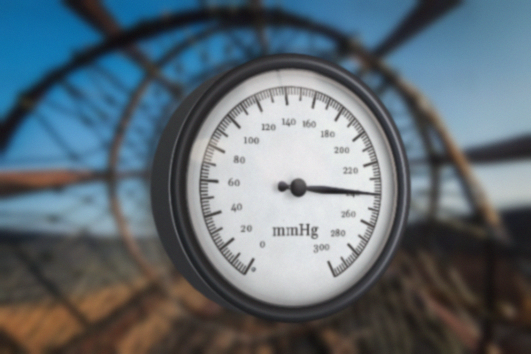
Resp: 240 mmHg
